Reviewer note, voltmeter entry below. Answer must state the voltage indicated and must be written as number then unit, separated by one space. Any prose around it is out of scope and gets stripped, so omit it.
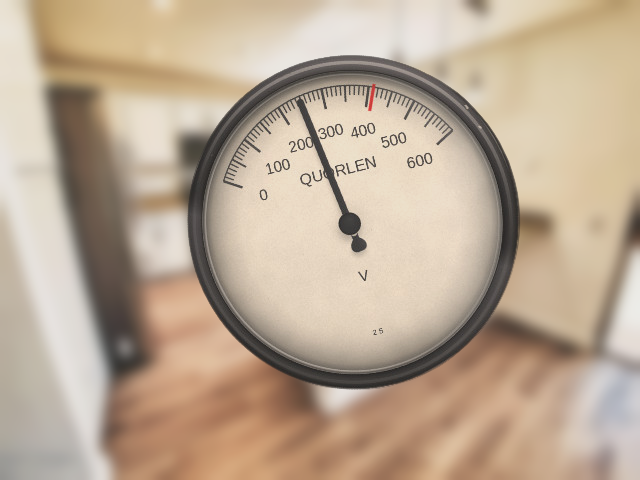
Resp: 250 V
